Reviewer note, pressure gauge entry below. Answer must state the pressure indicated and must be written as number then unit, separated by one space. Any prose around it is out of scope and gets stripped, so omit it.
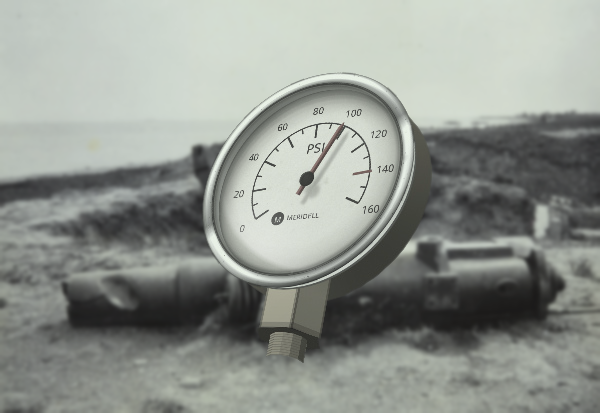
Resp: 100 psi
